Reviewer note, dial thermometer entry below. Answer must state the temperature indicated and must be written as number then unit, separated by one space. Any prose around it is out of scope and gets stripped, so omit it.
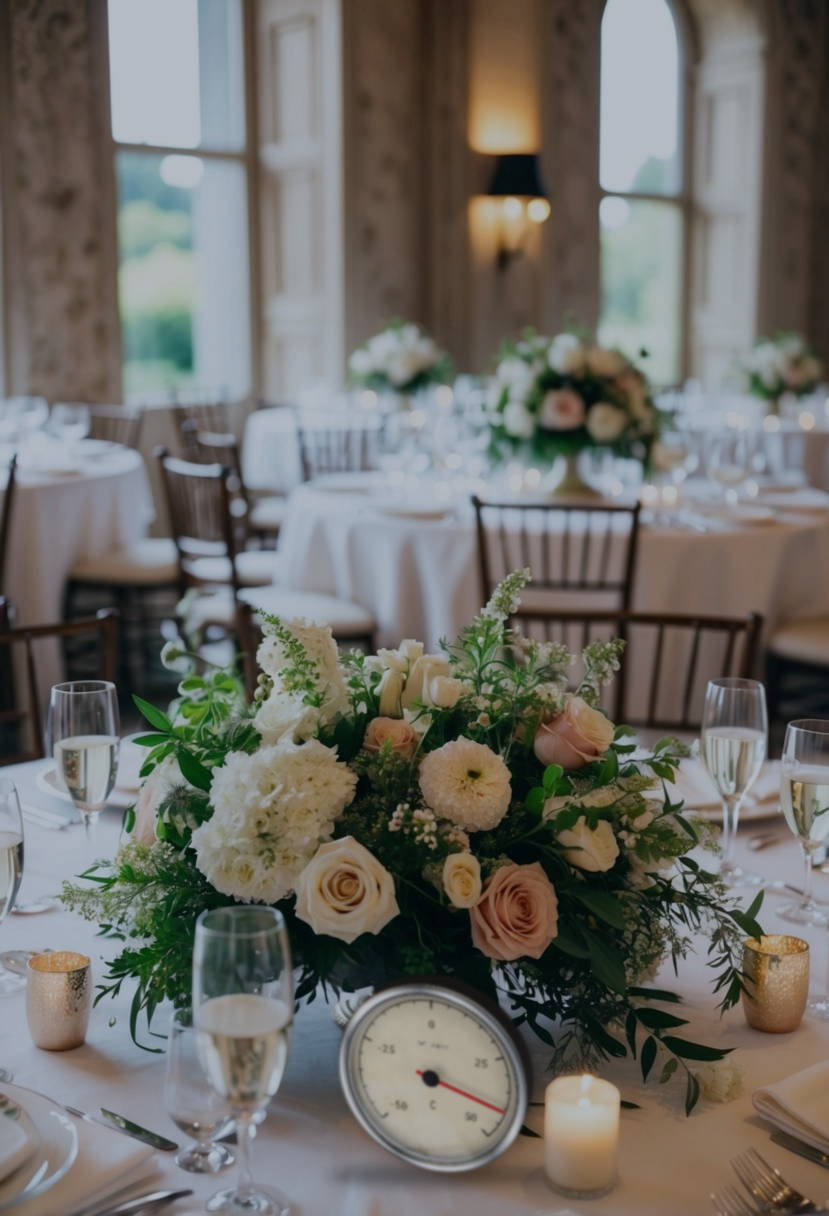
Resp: 40 °C
